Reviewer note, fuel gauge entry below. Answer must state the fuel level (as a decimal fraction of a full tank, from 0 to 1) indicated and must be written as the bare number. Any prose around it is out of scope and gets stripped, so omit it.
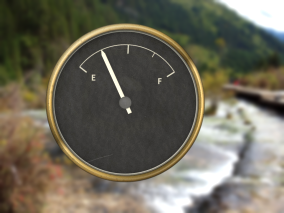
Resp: 0.25
